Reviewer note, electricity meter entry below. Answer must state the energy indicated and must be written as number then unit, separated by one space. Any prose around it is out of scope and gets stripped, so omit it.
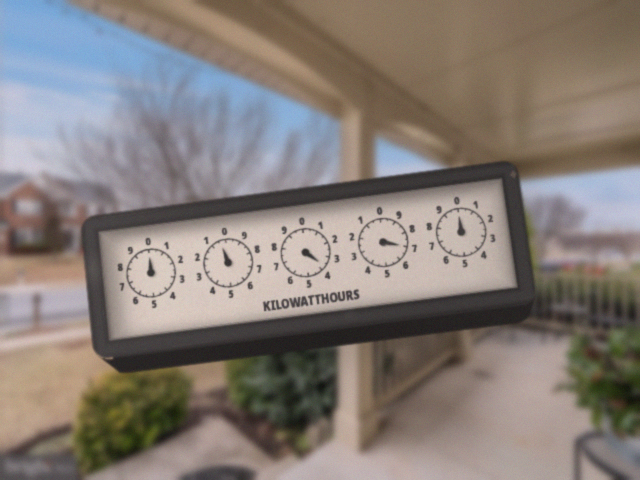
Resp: 370 kWh
